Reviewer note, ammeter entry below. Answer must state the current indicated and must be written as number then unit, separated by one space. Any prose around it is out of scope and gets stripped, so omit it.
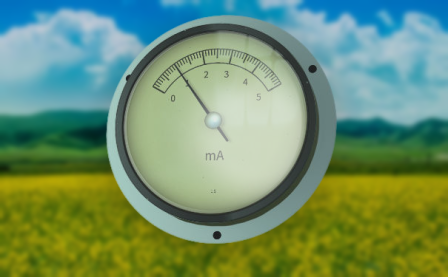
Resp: 1 mA
